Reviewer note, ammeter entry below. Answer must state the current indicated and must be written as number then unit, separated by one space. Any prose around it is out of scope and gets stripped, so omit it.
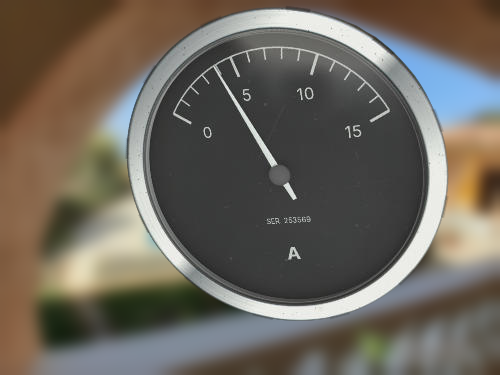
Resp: 4 A
